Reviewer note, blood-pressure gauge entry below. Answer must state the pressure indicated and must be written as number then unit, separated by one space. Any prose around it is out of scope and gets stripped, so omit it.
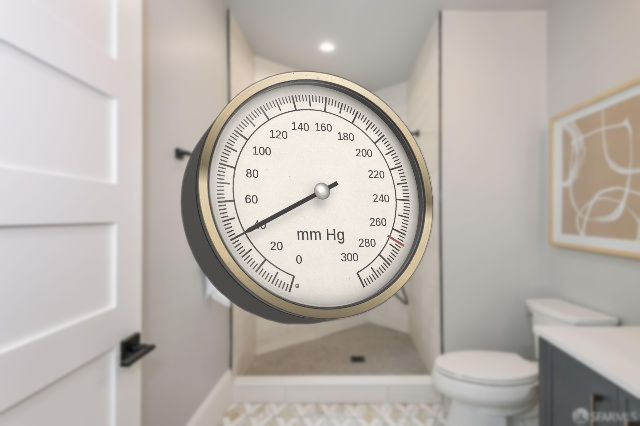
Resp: 40 mmHg
